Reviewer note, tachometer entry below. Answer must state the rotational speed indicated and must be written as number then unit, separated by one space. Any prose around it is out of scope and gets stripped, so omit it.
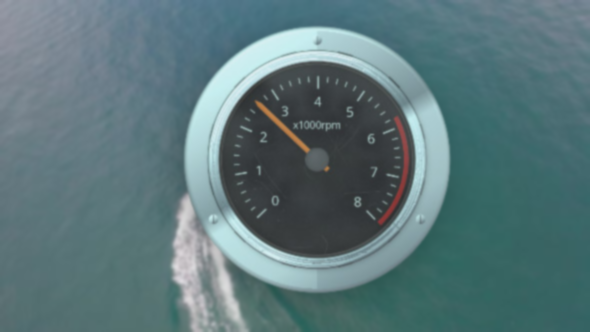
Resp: 2600 rpm
